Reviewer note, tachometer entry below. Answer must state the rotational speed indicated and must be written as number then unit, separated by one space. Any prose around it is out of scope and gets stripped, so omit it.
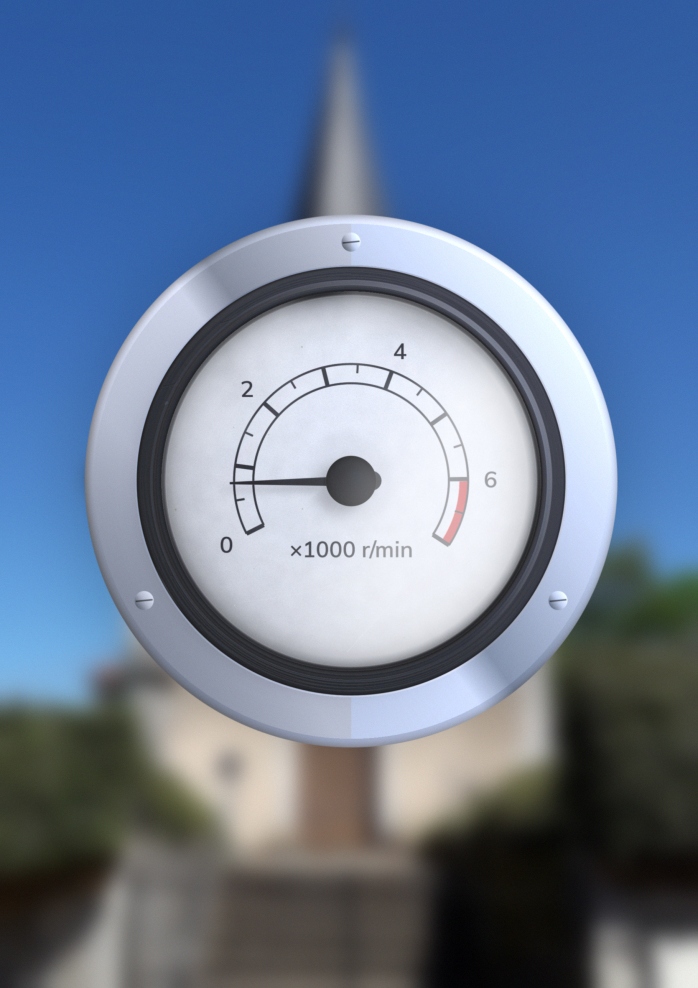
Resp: 750 rpm
